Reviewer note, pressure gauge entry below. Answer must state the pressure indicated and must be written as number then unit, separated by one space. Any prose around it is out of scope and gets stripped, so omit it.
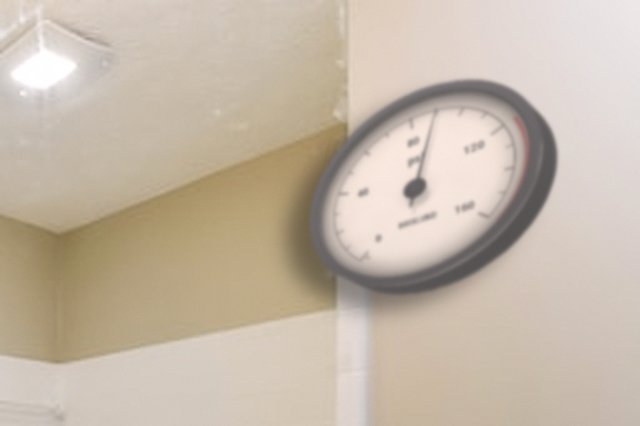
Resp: 90 psi
